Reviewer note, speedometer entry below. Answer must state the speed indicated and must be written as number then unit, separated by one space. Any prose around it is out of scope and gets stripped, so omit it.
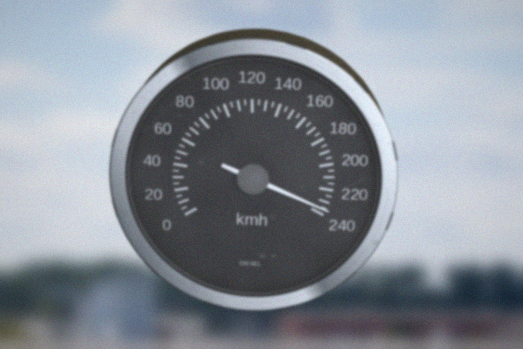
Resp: 235 km/h
